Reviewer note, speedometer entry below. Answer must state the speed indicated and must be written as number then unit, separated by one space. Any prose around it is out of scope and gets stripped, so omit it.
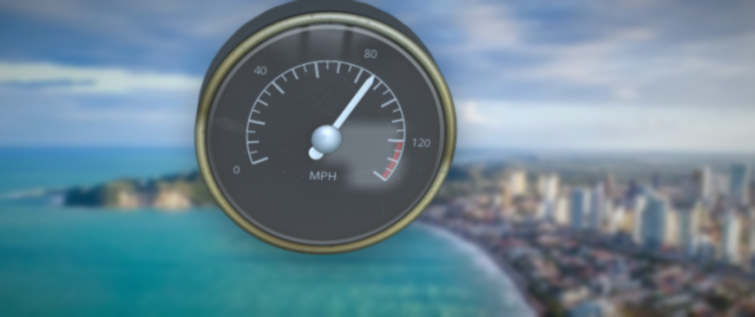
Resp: 85 mph
